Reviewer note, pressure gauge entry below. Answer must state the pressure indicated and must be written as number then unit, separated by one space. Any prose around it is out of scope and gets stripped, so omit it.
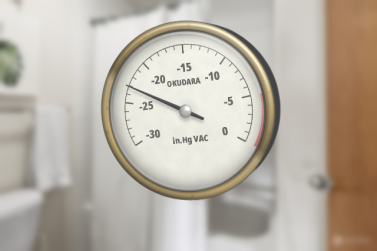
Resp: -23 inHg
